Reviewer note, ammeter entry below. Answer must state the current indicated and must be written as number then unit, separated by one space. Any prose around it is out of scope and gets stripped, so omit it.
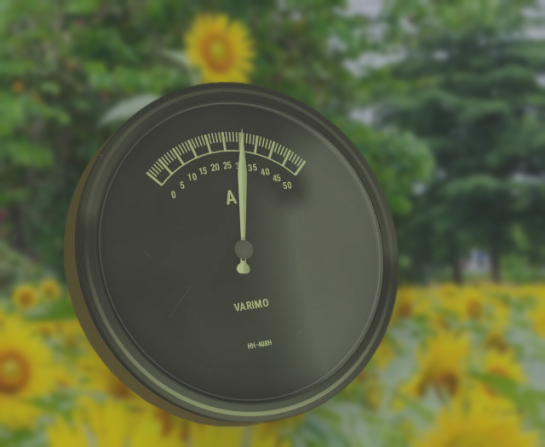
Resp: 30 A
